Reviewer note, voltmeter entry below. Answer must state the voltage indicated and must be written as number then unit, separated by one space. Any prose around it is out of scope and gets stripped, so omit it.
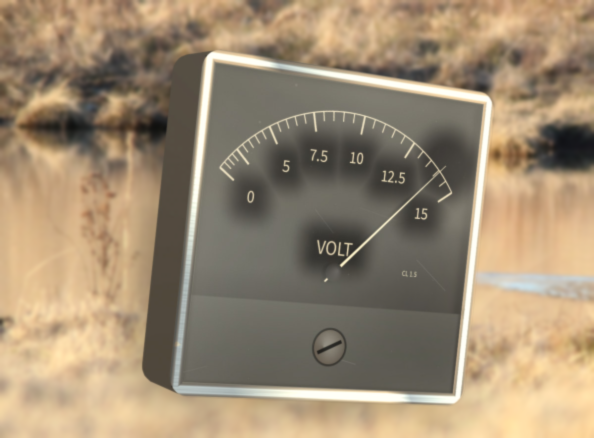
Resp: 14 V
